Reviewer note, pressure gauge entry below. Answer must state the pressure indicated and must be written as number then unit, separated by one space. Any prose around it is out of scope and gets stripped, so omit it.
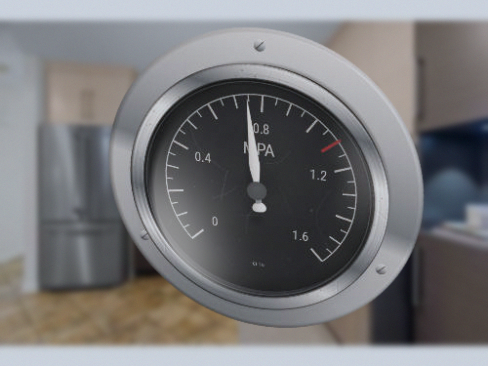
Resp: 0.75 MPa
